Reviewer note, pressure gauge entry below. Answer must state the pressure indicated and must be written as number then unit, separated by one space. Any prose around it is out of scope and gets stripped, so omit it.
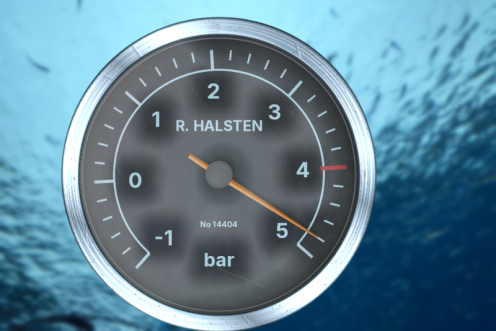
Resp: 4.8 bar
